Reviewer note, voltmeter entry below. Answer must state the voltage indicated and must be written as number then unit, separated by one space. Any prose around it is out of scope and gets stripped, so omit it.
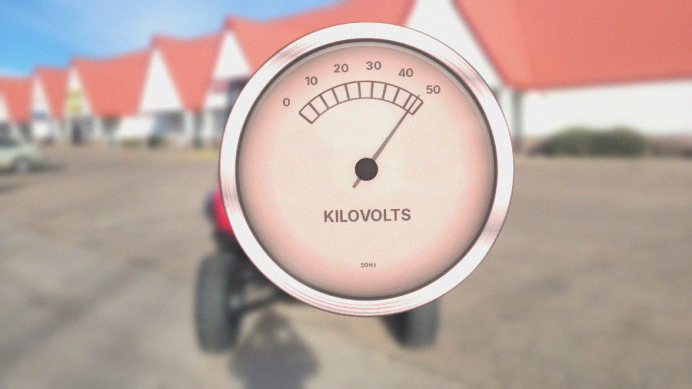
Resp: 47.5 kV
